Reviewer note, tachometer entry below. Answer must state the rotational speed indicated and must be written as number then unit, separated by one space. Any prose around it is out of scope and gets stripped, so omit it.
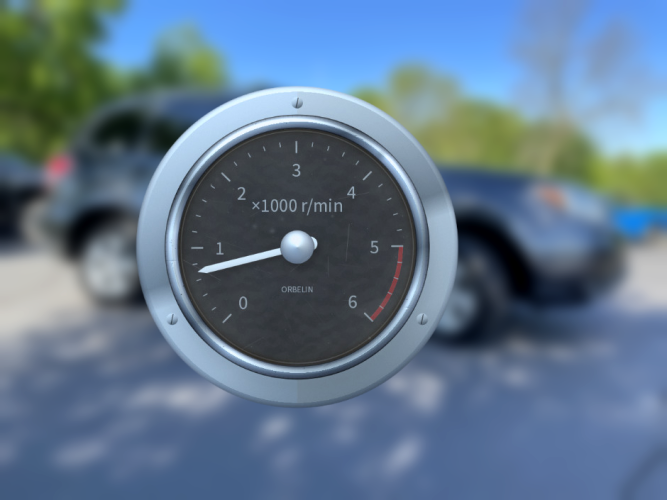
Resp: 700 rpm
